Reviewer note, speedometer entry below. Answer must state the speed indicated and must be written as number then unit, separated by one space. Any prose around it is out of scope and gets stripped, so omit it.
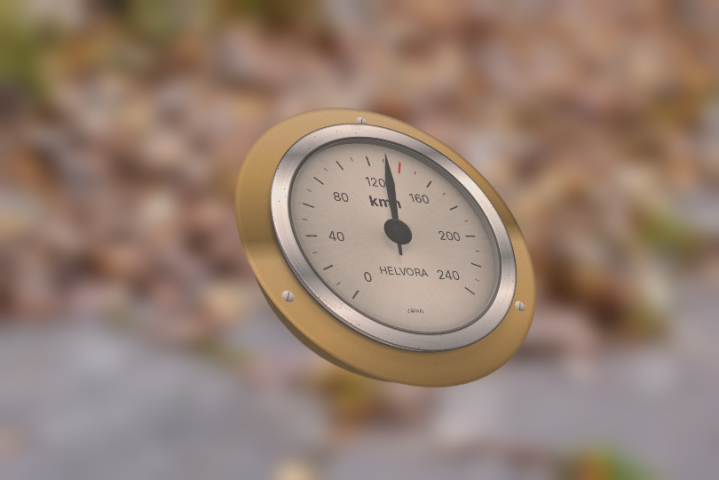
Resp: 130 km/h
